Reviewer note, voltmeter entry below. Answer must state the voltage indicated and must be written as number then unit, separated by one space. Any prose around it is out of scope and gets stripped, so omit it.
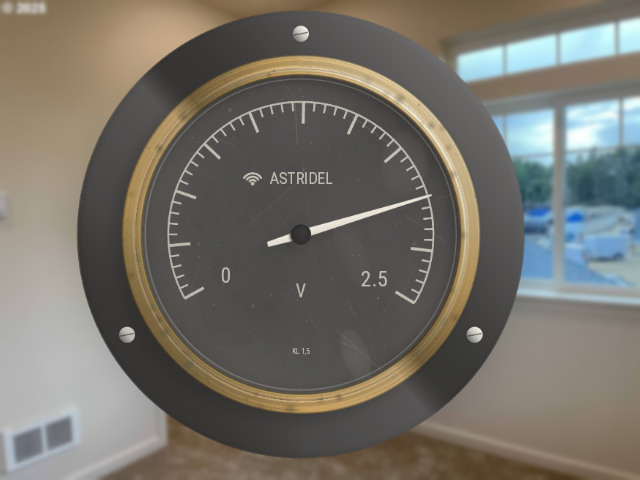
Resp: 2 V
